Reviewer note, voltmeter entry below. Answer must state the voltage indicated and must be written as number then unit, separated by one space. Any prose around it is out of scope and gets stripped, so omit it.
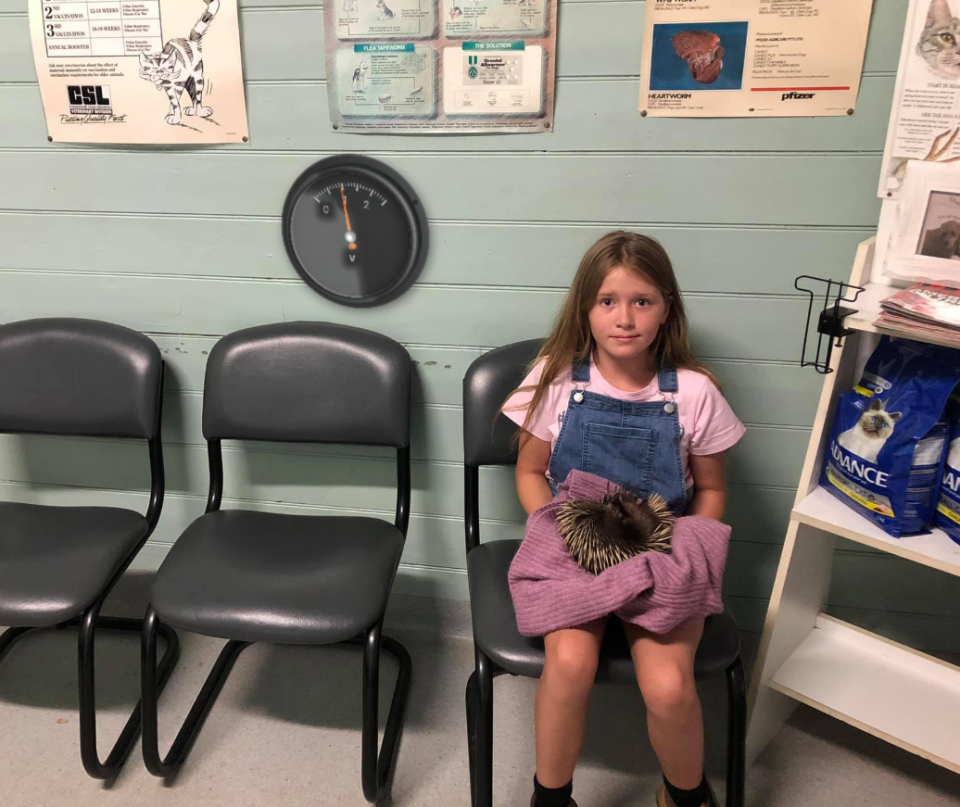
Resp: 1 V
